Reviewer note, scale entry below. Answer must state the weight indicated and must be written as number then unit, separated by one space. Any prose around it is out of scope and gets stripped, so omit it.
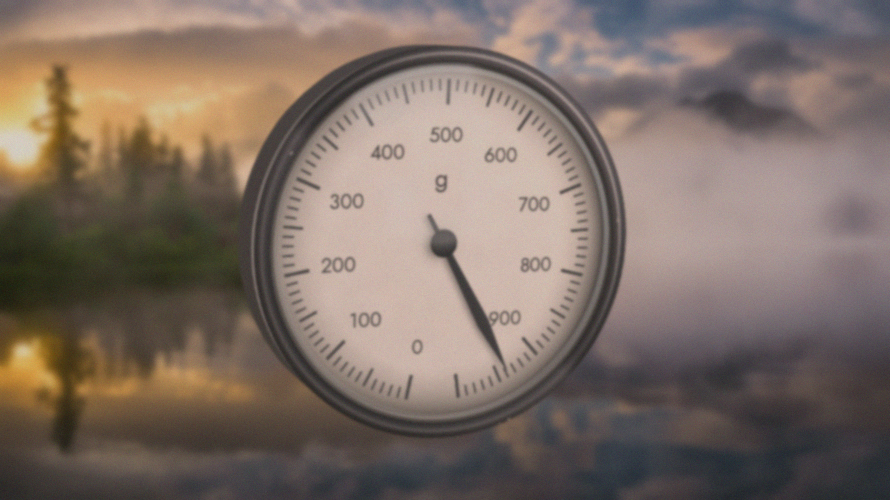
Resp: 940 g
